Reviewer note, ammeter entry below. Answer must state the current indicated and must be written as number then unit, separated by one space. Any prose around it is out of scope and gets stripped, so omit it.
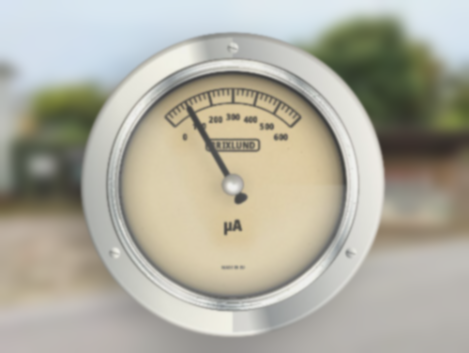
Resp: 100 µA
